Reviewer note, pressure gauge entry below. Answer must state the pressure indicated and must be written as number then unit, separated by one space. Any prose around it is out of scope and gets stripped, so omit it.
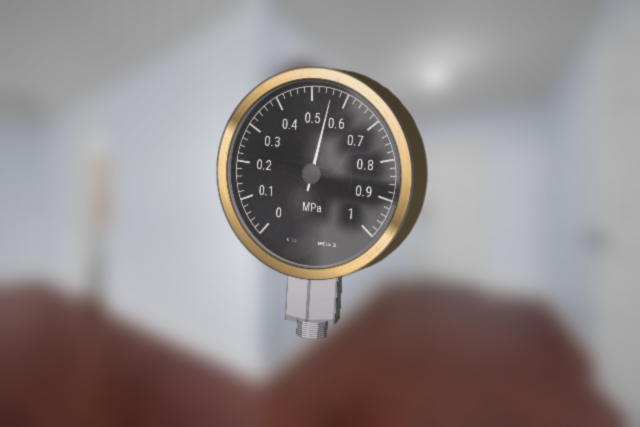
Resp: 0.56 MPa
